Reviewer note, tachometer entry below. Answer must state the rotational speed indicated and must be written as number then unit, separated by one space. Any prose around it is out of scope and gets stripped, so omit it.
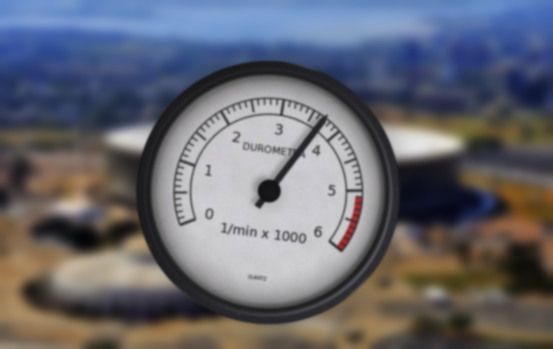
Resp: 3700 rpm
